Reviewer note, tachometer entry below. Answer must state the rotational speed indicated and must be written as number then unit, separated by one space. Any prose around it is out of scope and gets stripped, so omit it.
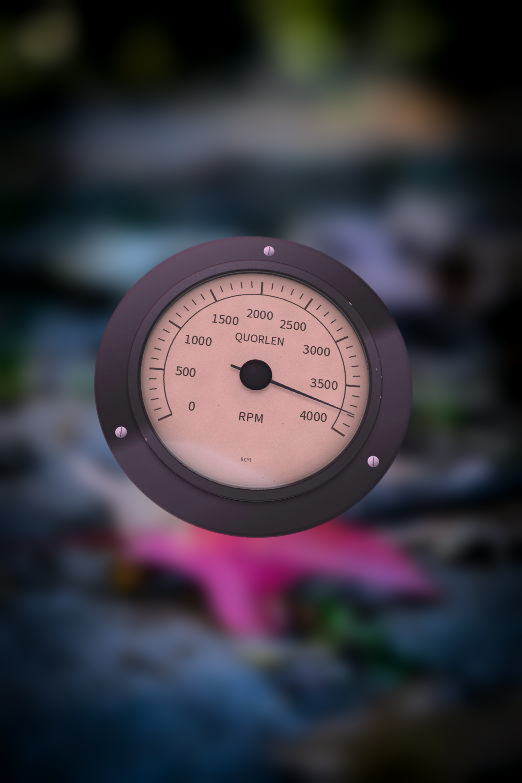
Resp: 3800 rpm
